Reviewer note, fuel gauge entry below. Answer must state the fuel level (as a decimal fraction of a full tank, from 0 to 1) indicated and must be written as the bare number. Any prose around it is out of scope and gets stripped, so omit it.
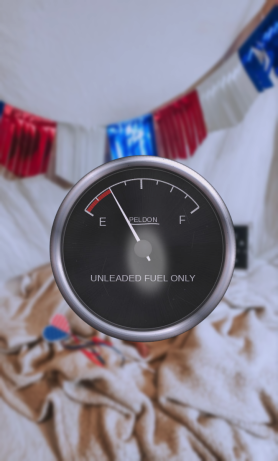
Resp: 0.25
